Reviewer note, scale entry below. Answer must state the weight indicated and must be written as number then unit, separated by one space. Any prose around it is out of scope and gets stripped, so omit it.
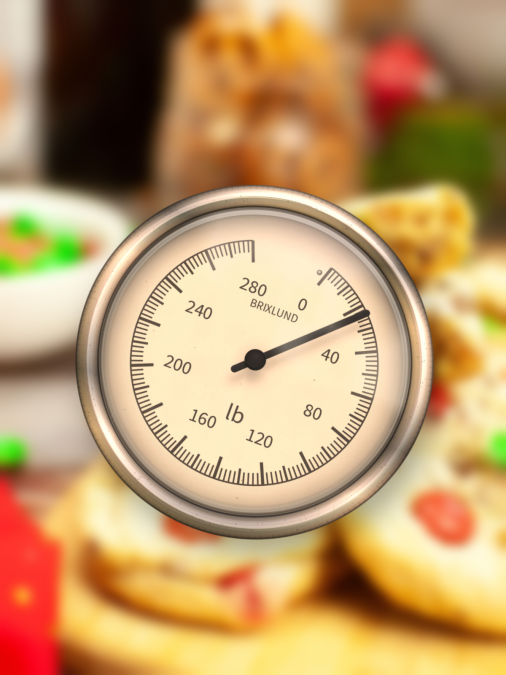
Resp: 24 lb
